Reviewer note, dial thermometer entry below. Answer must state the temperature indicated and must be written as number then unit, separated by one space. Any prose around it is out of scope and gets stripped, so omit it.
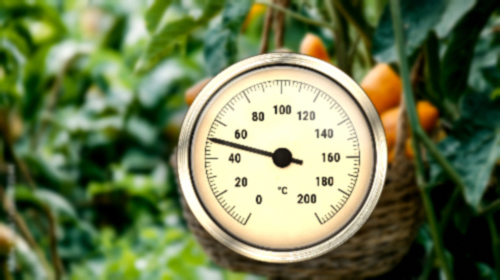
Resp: 50 °C
